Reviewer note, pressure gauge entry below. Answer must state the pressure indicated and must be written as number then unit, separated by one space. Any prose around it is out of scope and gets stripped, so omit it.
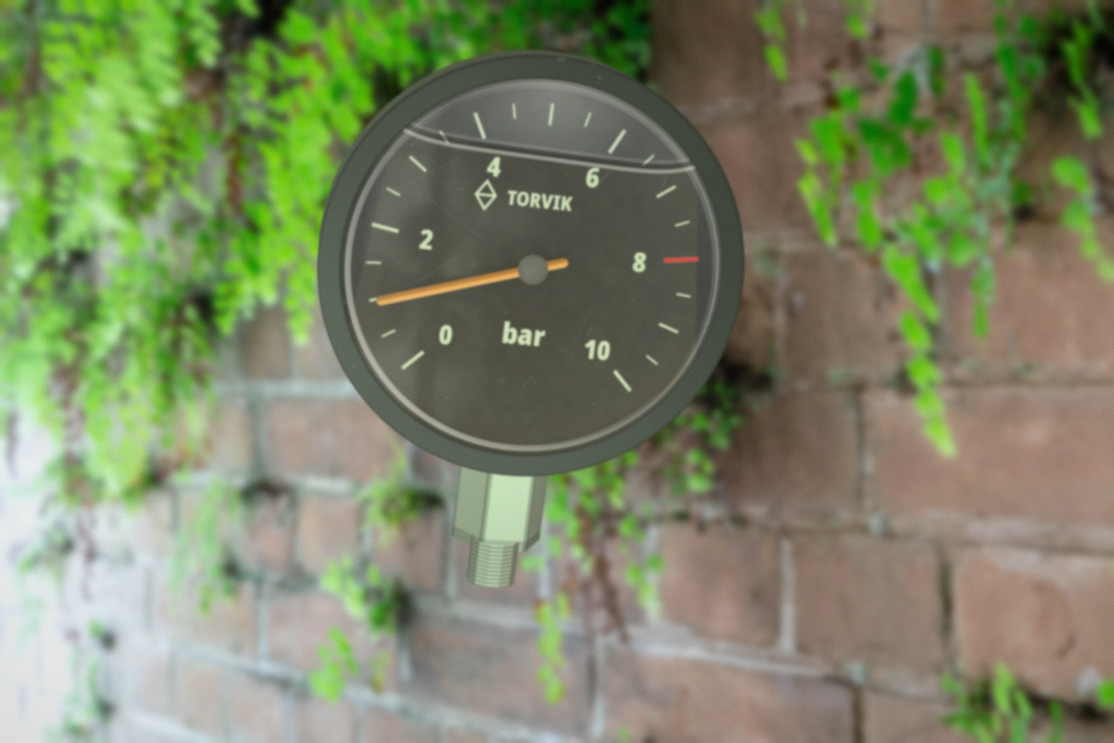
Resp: 1 bar
